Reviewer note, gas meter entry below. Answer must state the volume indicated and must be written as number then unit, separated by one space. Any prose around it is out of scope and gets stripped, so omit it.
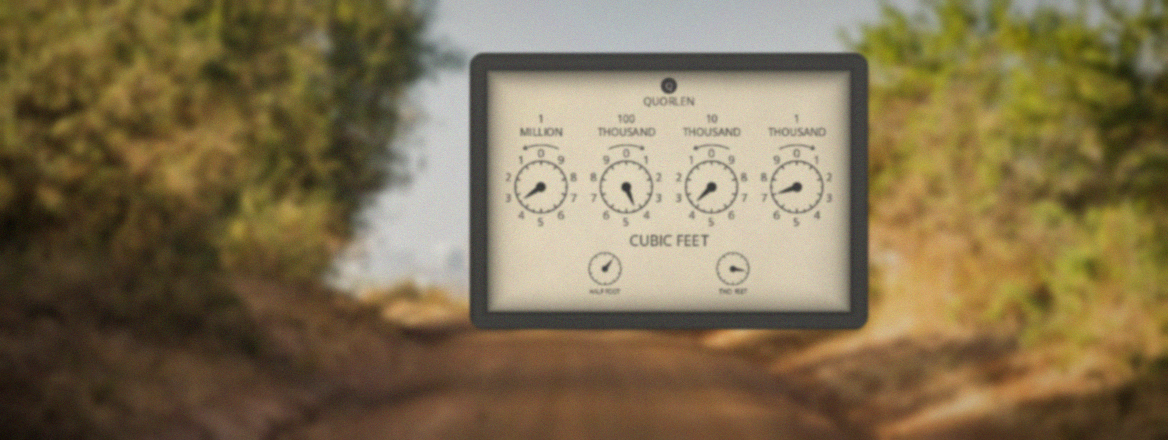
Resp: 343700 ft³
